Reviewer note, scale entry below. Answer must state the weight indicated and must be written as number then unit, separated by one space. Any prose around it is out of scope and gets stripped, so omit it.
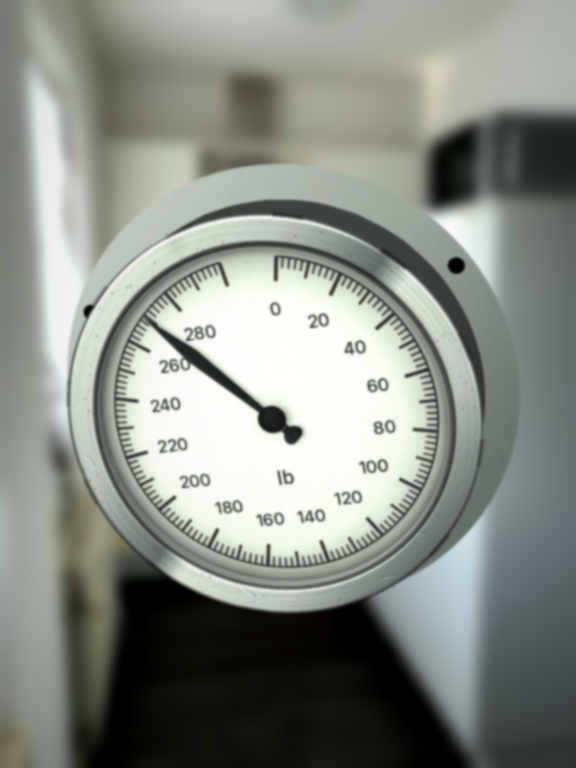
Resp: 270 lb
